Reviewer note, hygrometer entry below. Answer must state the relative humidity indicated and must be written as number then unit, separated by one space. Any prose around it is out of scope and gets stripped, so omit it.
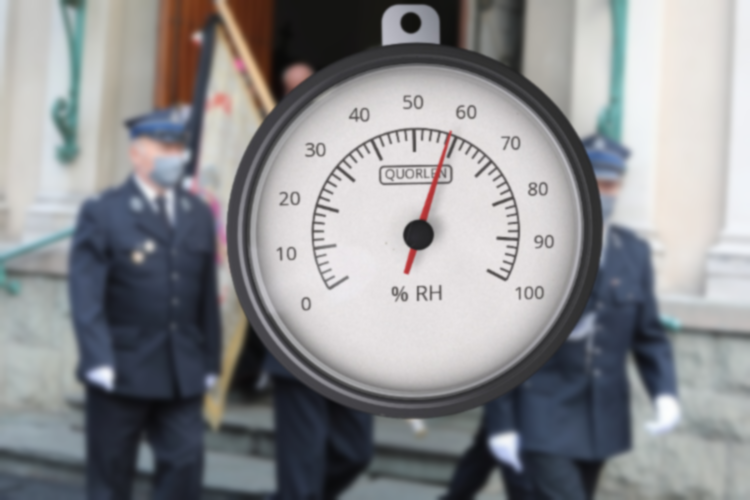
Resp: 58 %
